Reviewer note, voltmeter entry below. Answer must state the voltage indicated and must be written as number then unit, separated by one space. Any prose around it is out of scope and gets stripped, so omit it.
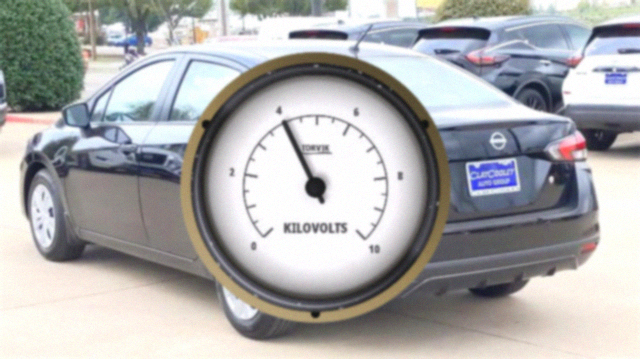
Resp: 4 kV
